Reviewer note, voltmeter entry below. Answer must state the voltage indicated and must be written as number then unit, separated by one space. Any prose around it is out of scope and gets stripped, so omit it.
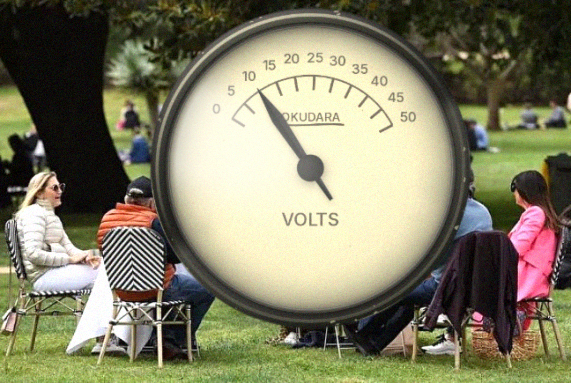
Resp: 10 V
